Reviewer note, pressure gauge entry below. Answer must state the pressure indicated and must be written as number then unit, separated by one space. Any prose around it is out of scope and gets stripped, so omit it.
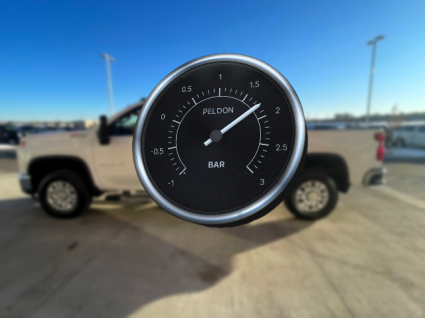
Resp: 1.8 bar
